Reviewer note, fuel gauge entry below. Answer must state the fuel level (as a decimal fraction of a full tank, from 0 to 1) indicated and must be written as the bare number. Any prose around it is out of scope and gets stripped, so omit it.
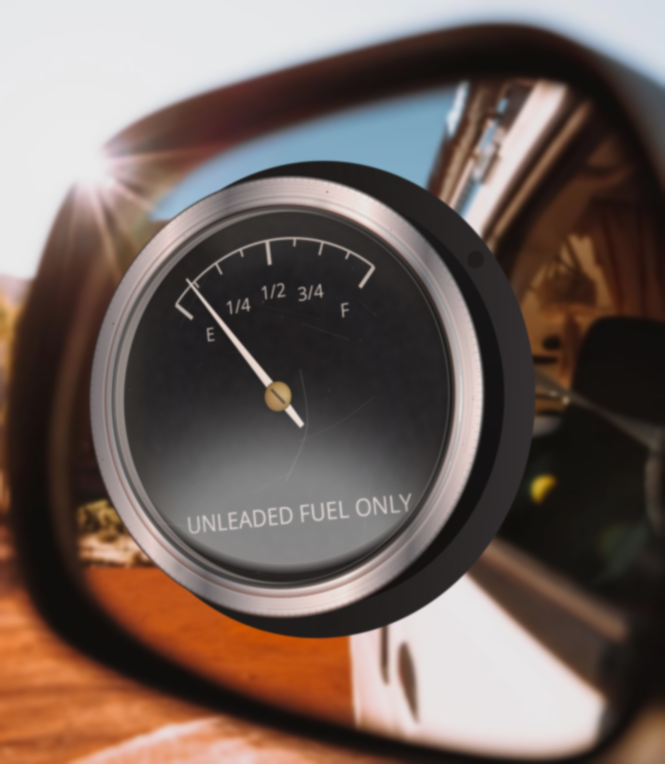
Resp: 0.125
